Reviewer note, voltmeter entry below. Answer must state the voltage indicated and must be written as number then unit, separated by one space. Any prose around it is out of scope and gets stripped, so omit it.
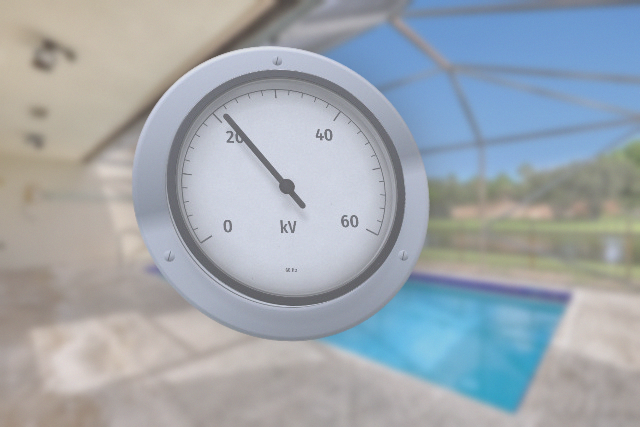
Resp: 21 kV
